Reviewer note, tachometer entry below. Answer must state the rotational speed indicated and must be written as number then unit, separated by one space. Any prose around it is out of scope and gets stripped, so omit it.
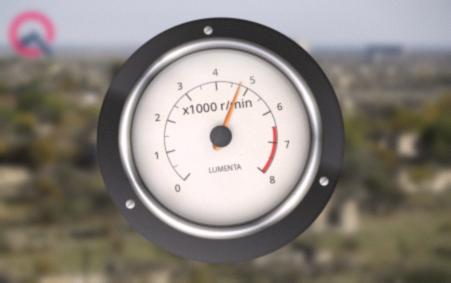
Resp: 4750 rpm
